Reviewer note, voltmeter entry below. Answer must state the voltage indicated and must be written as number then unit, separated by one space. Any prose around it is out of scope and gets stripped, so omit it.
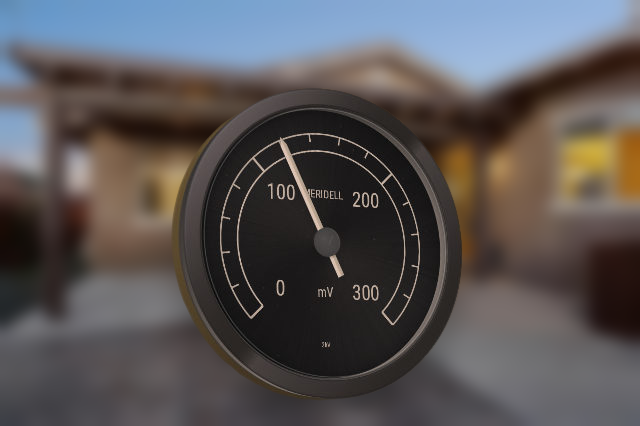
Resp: 120 mV
